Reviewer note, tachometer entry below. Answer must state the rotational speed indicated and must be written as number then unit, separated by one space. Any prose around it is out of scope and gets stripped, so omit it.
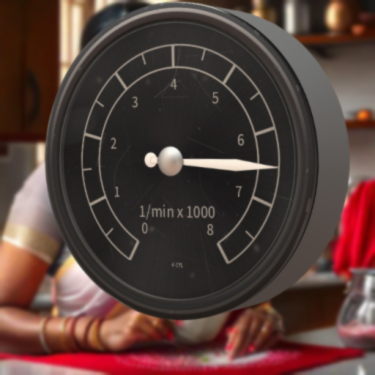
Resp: 6500 rpm
